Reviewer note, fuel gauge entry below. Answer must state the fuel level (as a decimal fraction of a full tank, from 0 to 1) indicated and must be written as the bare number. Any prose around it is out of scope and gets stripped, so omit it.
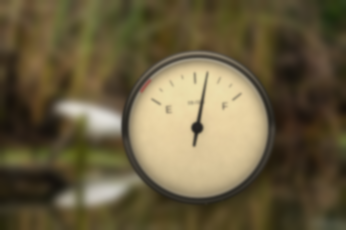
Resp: 0.625
